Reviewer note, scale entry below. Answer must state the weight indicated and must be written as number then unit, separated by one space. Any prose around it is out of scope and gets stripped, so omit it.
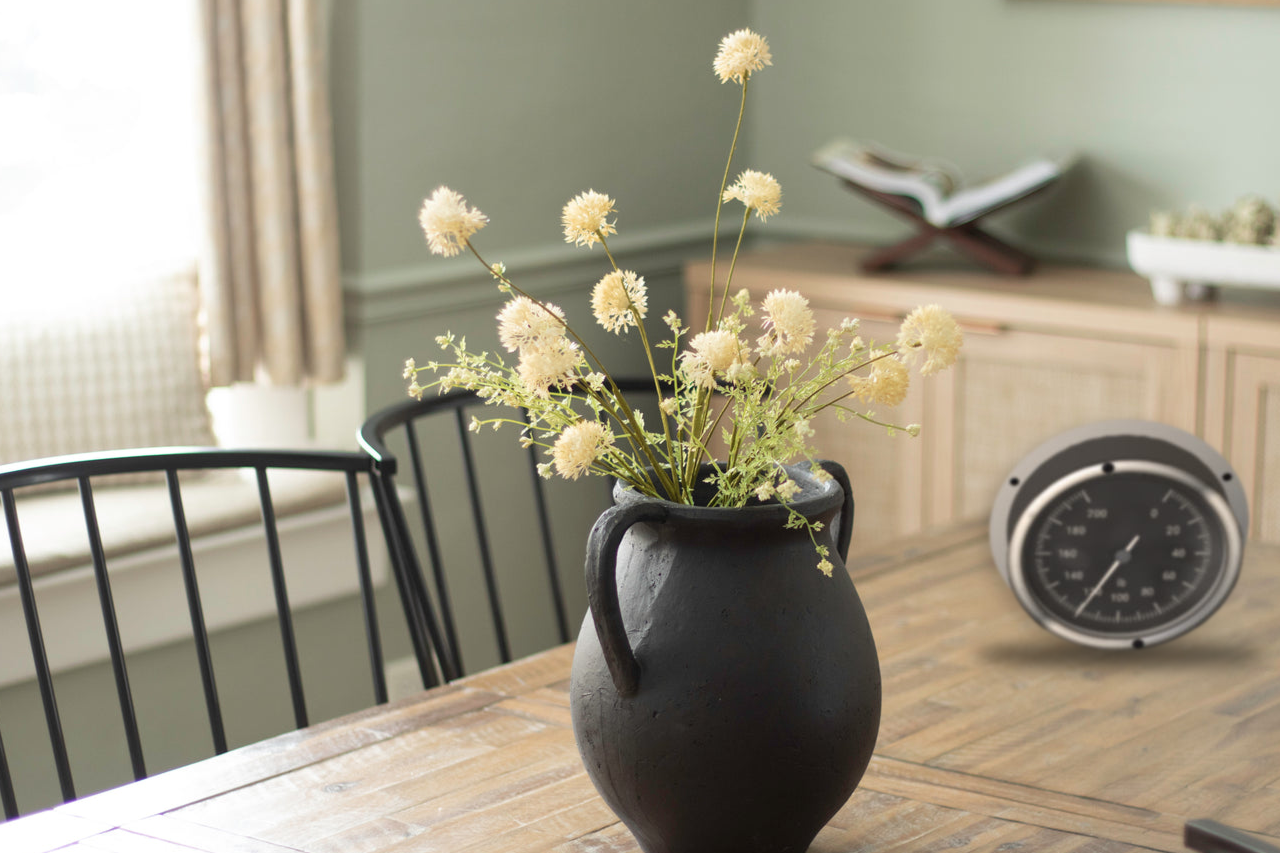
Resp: 120 lb
